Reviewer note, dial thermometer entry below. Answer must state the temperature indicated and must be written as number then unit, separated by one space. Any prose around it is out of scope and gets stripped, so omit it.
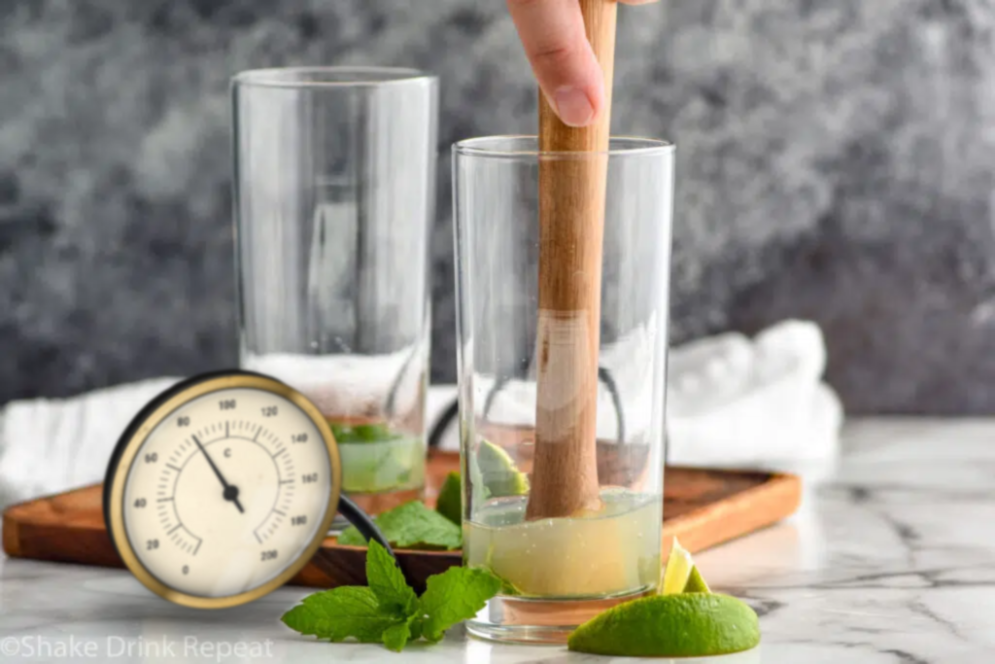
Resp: 80 °C
